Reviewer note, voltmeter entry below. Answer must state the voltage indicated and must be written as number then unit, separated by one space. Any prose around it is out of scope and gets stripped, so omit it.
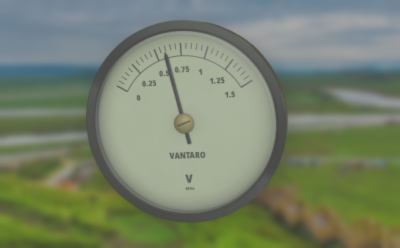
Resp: 0.6 V
